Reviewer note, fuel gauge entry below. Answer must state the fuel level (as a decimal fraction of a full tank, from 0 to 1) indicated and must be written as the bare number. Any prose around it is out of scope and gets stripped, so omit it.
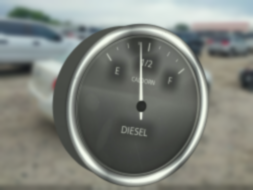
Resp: 0.375
